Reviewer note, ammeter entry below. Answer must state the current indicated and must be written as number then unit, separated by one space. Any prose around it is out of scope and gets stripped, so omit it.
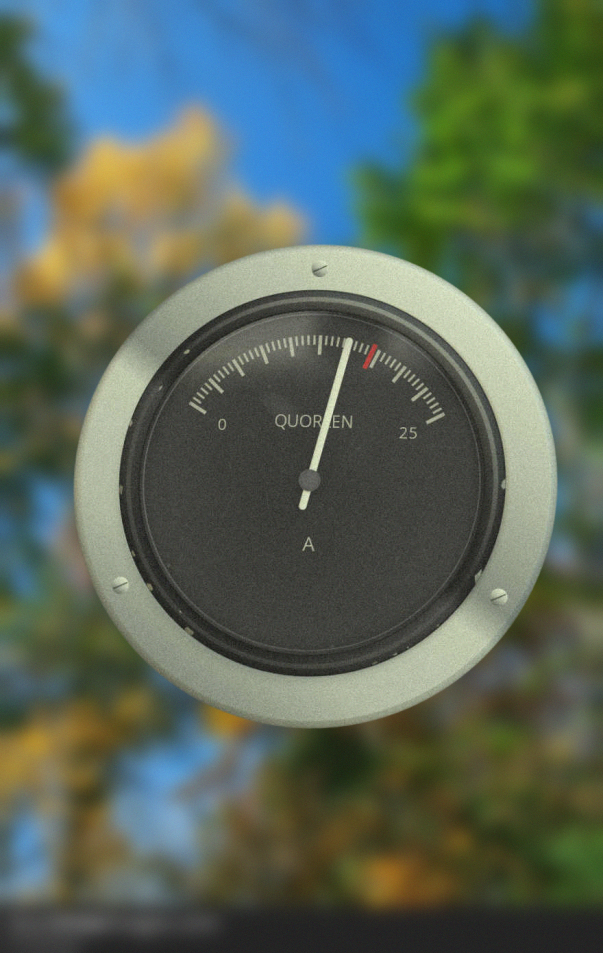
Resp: 15 A
